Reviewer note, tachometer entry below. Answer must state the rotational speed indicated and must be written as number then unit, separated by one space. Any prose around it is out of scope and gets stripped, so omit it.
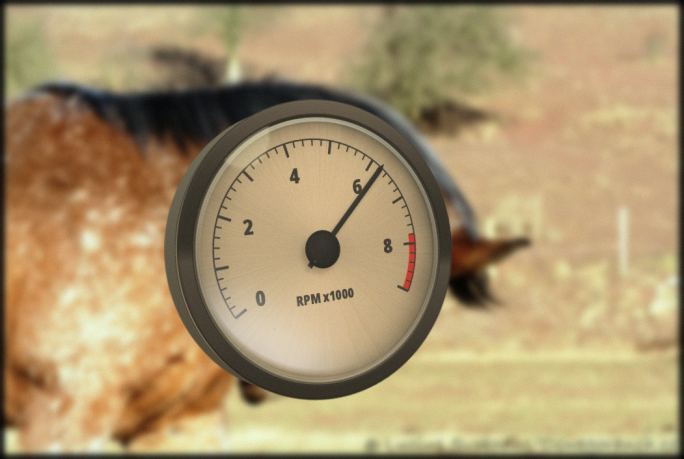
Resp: 6200 rpm
